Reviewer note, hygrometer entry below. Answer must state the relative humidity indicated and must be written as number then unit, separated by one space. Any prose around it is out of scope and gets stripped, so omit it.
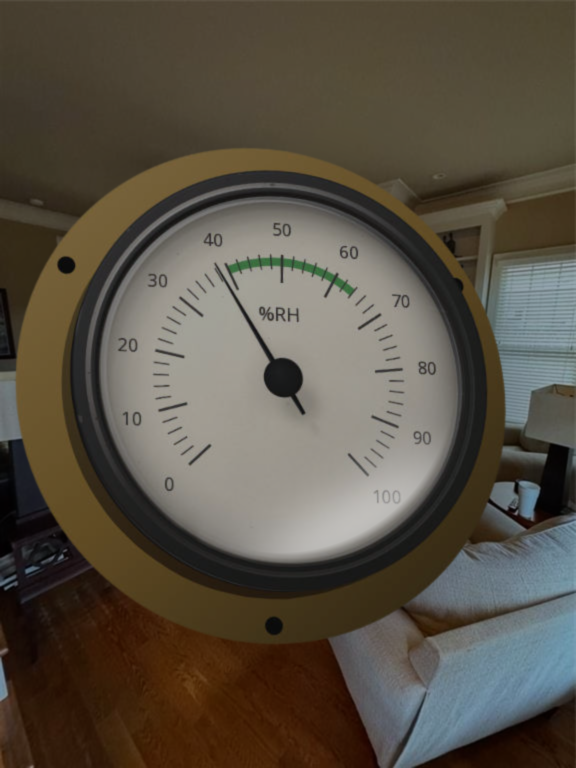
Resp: 38 %
